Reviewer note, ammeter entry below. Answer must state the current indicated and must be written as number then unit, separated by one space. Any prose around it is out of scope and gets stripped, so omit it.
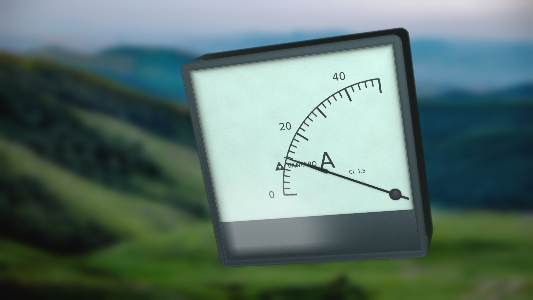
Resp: 12 A
